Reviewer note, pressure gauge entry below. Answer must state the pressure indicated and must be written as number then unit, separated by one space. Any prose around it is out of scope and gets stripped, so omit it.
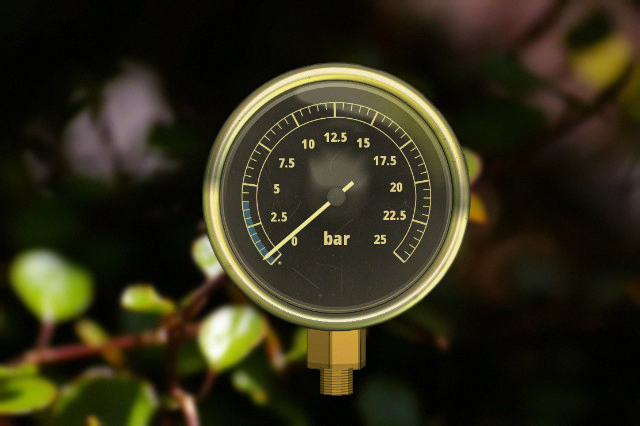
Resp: 0.5 bar
